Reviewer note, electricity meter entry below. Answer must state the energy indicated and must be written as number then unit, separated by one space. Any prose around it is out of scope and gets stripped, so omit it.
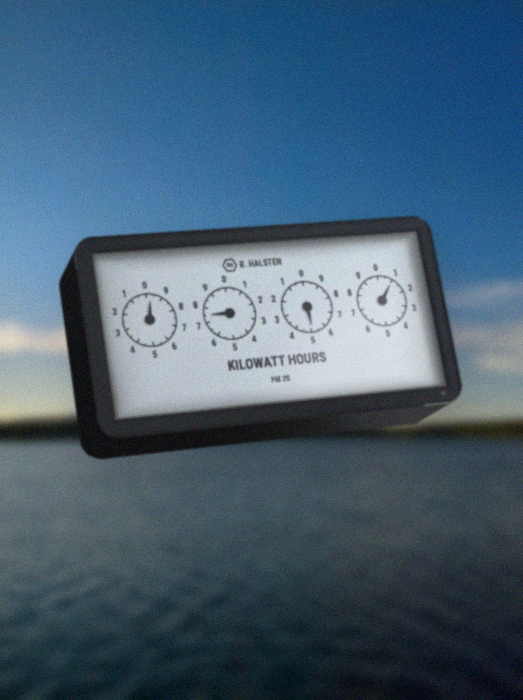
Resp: 9751 kWh
